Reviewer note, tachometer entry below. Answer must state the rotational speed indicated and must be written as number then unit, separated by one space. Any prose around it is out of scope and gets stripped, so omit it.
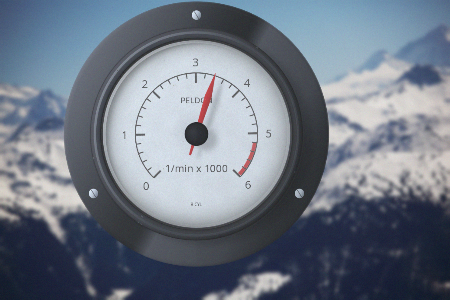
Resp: 3400 rpm
